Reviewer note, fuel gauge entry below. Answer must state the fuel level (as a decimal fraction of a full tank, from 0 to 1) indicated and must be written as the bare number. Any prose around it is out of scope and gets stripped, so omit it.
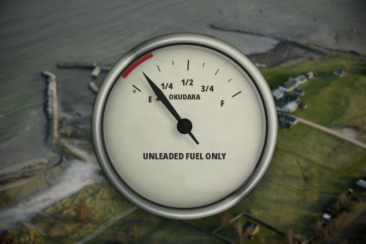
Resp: 0.125
